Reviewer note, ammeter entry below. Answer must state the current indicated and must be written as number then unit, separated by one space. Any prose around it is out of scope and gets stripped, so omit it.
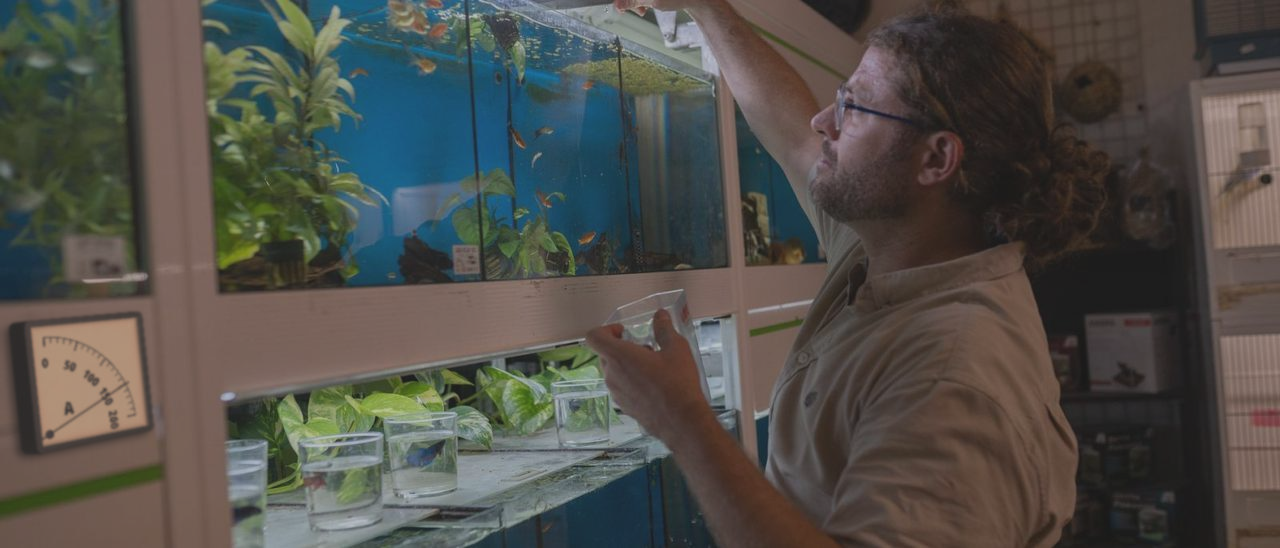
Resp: 150 A
